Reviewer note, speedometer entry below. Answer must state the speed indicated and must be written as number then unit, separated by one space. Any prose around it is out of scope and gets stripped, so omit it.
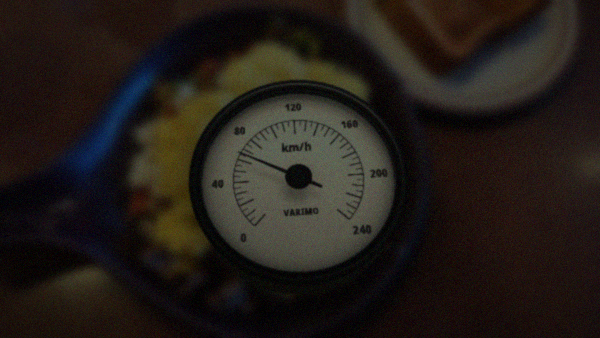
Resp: 65 km/h
